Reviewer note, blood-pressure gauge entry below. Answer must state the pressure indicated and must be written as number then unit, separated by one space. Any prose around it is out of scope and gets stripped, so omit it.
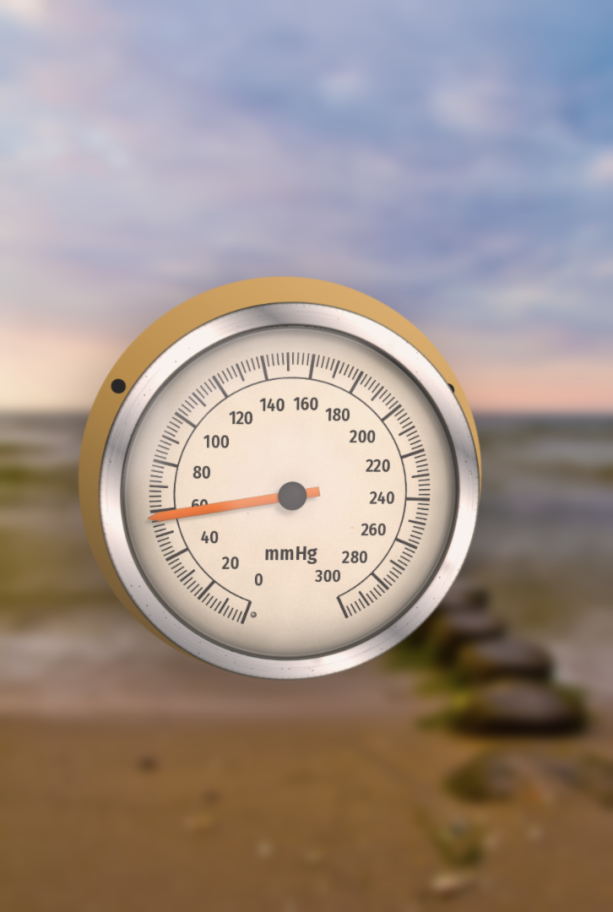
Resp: 58 mmHg
